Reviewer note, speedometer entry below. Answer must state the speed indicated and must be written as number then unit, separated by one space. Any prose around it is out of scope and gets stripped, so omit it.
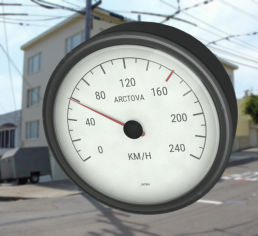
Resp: 60 km/h
